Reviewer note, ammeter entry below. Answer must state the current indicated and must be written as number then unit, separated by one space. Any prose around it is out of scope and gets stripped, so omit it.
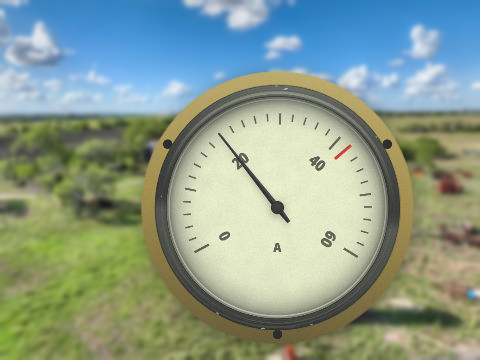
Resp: 20 A
